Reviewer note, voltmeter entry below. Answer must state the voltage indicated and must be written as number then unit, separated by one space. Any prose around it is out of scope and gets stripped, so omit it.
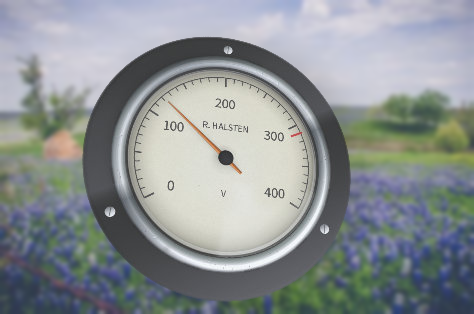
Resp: 120 V
